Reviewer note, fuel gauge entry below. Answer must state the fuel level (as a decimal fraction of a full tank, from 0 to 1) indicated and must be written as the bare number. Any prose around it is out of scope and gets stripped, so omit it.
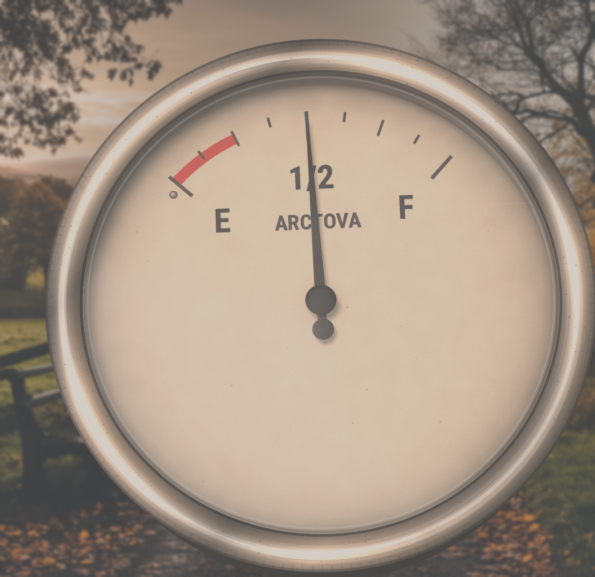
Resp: 0.5
